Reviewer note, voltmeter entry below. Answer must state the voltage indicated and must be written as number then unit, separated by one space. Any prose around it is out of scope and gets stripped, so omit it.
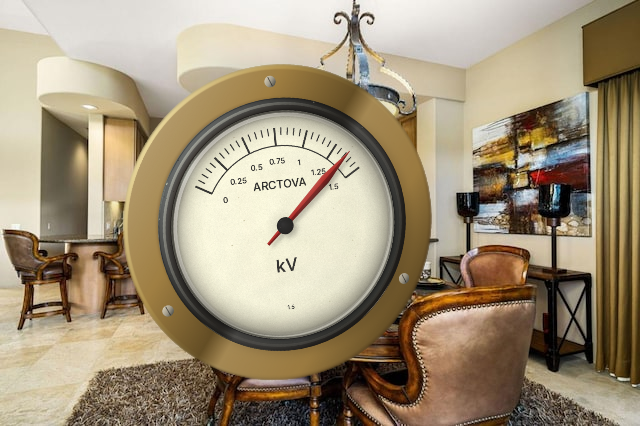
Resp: 1.35 kV
